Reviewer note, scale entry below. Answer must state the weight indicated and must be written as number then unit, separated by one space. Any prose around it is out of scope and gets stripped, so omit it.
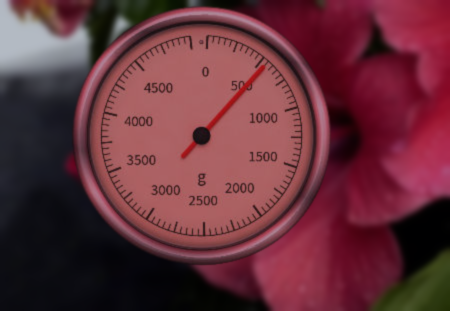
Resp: 550 g
